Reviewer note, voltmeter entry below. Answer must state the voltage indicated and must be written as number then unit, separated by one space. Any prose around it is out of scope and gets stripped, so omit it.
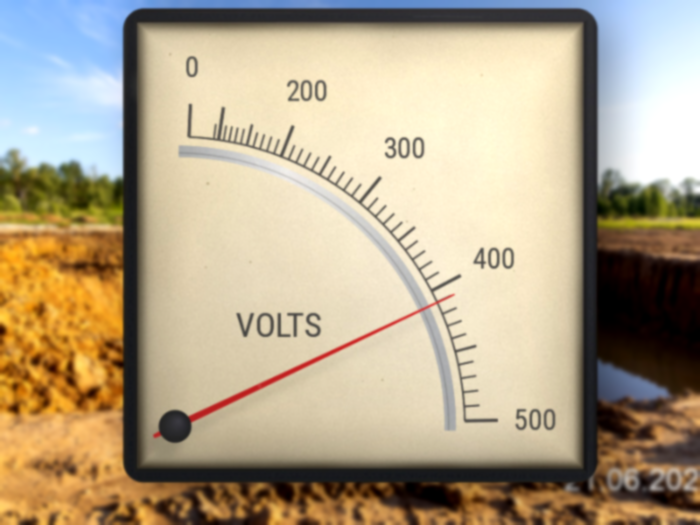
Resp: 410 V
